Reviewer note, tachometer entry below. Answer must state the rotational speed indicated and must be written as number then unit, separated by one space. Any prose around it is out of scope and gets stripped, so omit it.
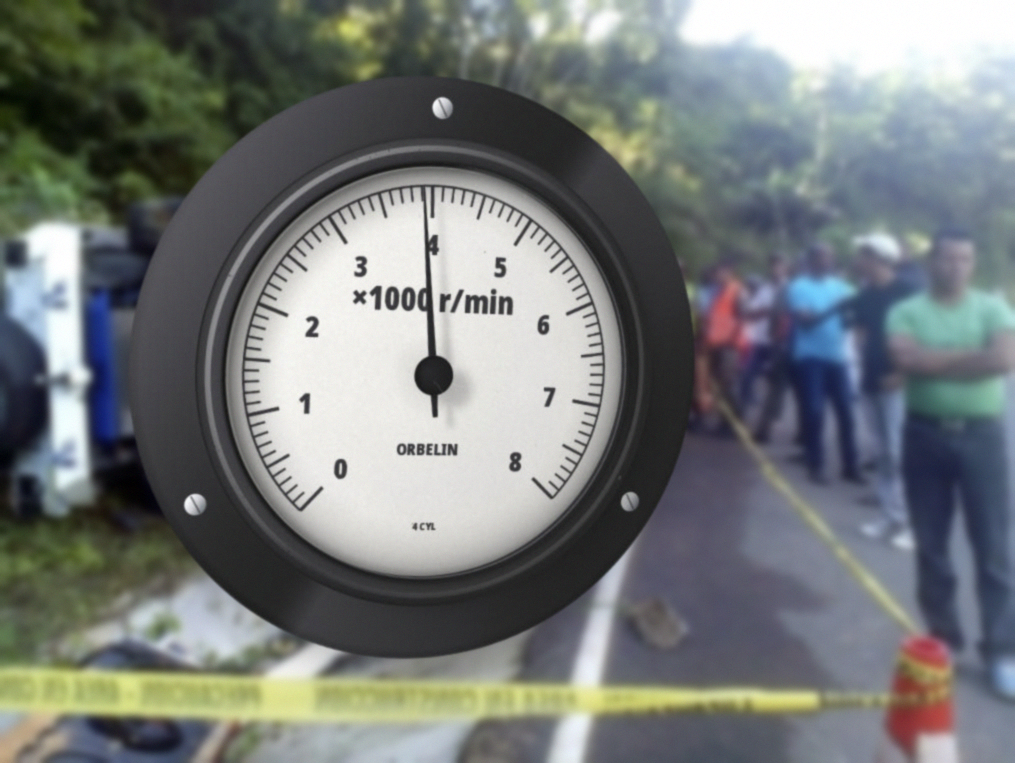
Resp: 3900 rpm
